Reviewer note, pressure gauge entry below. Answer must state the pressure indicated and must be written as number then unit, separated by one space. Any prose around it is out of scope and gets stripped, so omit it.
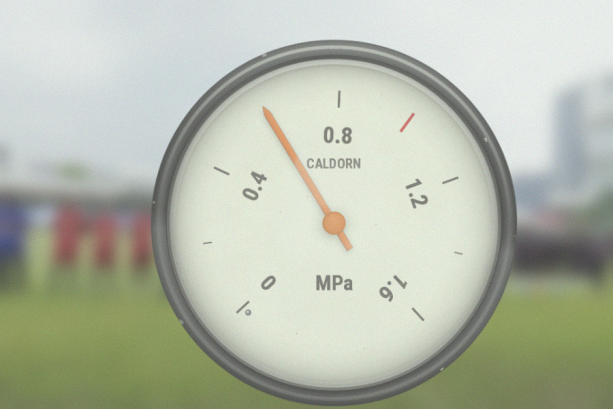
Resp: 0.6 MPa
